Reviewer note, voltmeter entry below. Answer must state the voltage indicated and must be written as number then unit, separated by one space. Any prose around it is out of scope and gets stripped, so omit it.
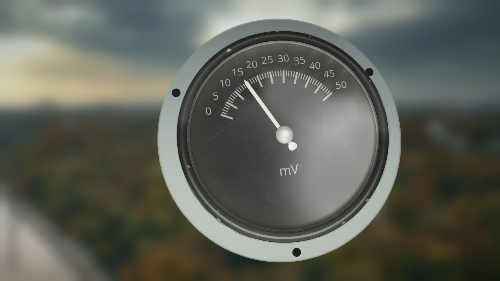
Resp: 15 mV
